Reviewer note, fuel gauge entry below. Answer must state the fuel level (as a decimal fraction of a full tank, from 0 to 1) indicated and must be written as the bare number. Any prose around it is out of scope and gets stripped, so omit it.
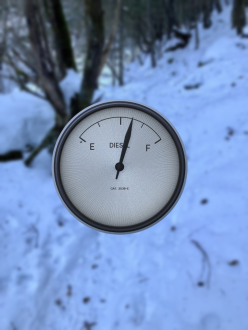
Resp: 0.625
